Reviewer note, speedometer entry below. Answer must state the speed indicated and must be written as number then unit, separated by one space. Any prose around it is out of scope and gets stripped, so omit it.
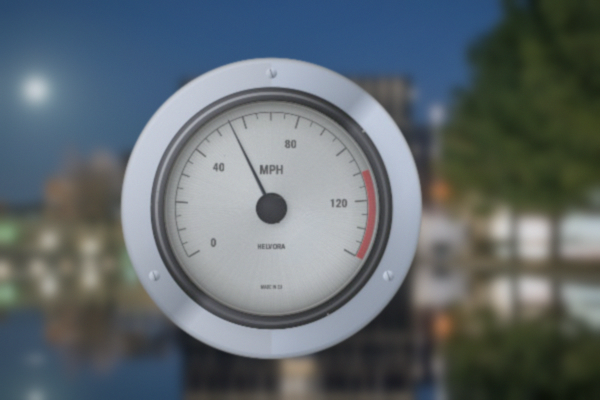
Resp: 55 mph
